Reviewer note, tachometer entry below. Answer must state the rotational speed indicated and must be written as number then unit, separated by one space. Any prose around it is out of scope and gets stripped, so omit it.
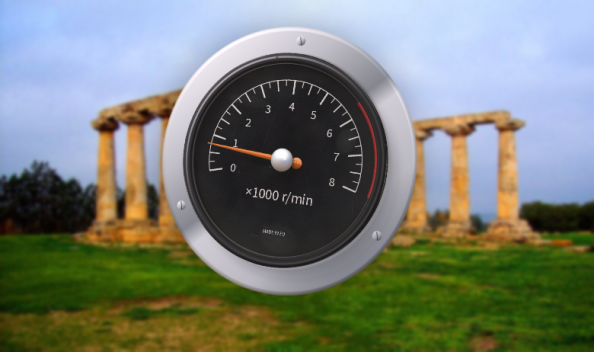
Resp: 750 rpm
